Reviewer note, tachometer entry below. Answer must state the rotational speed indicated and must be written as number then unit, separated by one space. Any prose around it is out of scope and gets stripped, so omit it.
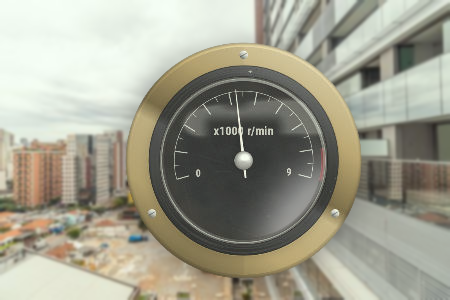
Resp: 4250 rpm
